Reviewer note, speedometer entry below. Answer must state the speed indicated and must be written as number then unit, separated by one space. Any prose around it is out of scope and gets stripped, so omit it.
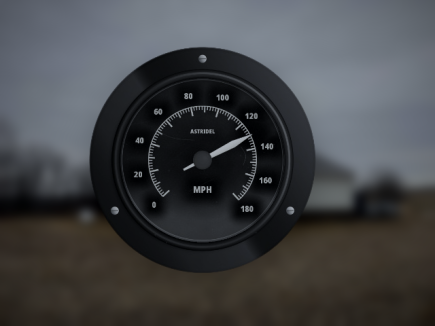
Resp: 130 mph
